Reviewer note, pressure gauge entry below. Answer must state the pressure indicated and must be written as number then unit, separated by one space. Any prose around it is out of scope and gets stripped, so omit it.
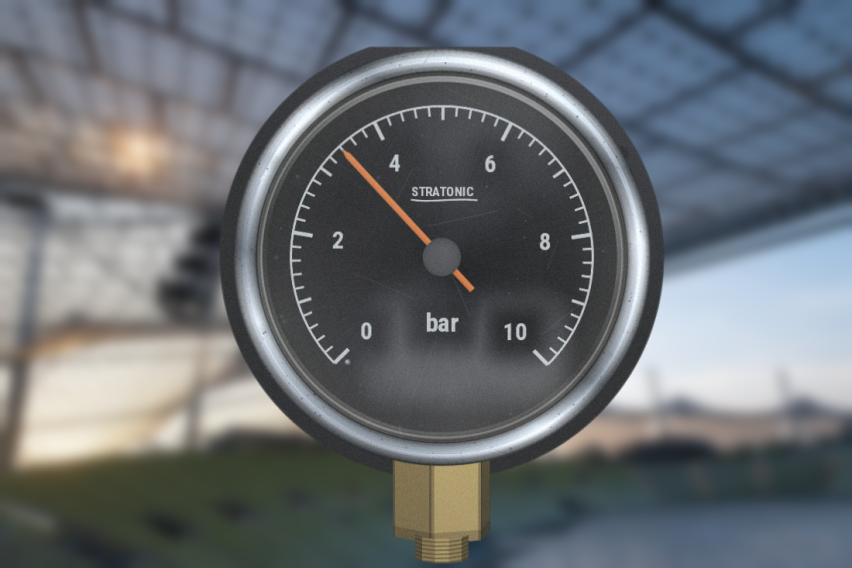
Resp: 3.4 bar
